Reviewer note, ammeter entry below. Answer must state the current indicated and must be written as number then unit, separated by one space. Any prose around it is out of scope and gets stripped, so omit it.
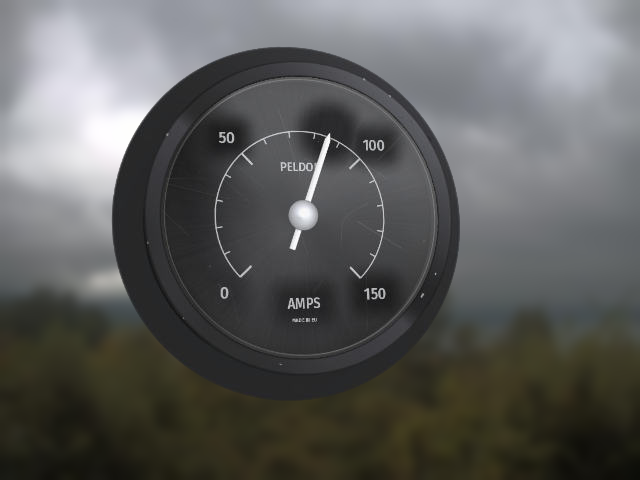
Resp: 85 A
